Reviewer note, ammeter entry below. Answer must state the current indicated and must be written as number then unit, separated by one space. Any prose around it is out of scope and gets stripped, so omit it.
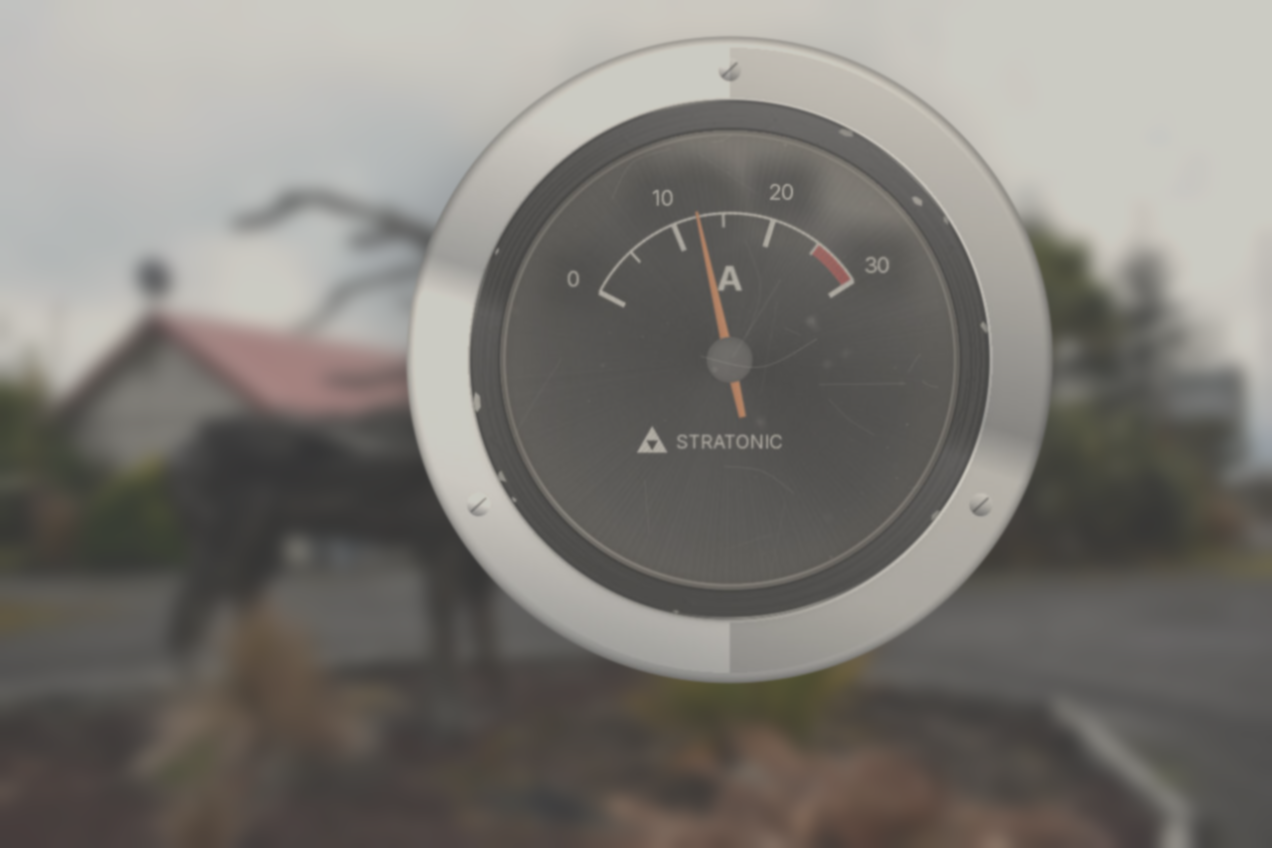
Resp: 12.5 A
